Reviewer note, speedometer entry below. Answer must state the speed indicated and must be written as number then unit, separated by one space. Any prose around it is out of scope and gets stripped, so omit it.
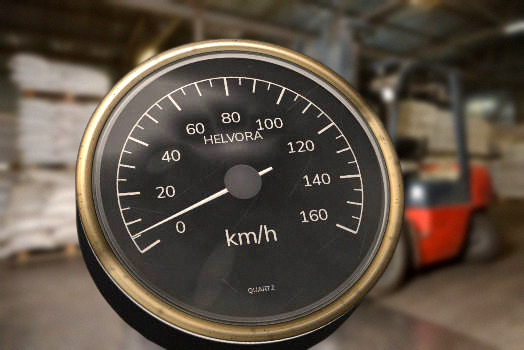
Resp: 5 km/h
